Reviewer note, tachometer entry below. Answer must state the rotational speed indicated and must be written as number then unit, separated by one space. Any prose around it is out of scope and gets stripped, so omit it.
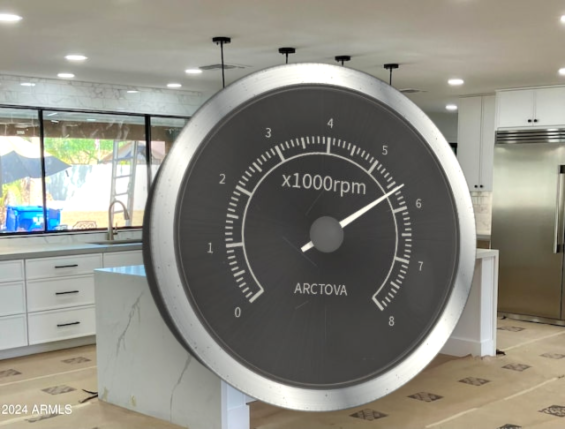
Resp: 5600 rpm
